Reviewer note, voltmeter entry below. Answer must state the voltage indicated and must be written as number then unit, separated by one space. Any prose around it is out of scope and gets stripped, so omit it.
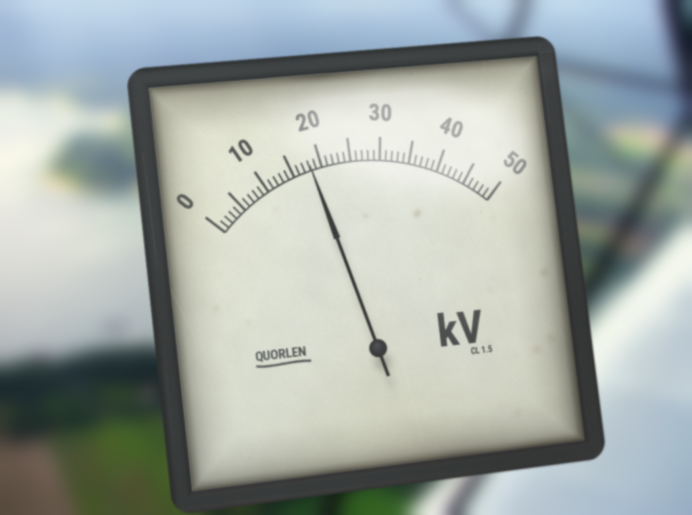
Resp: 18 kV
